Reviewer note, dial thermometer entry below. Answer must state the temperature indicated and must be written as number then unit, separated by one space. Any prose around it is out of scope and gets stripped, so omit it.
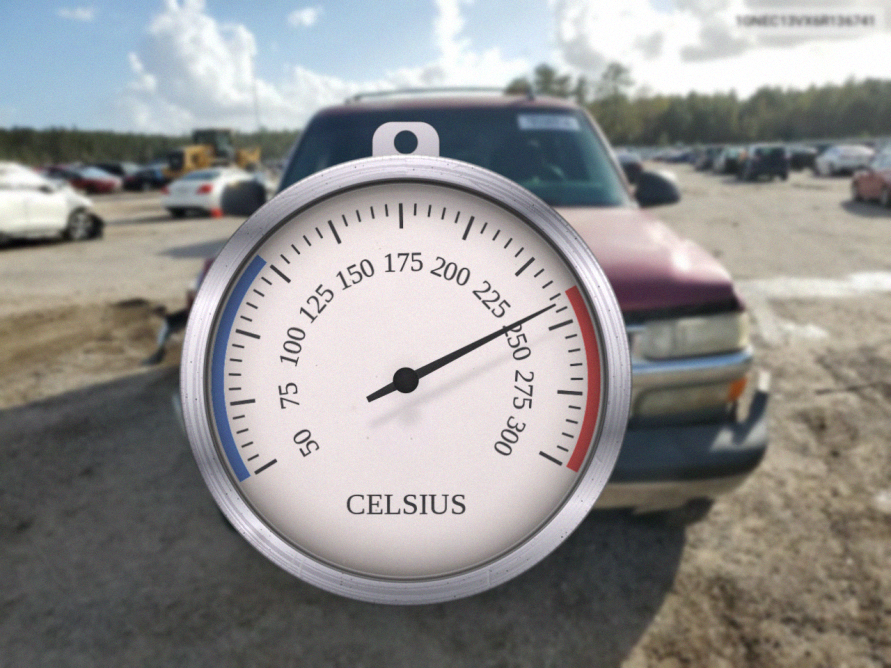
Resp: 242.5 °C
